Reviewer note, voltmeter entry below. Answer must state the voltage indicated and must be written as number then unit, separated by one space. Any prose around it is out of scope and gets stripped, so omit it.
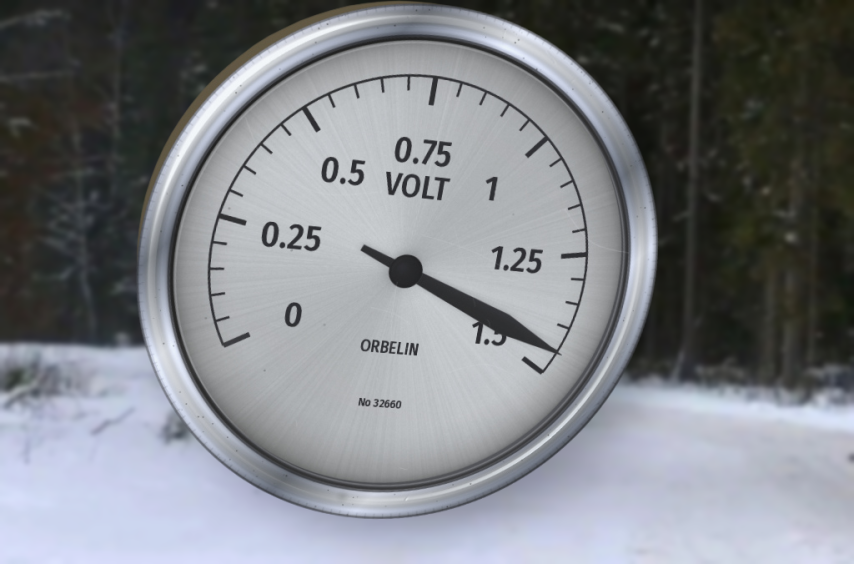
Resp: 1.45 V
